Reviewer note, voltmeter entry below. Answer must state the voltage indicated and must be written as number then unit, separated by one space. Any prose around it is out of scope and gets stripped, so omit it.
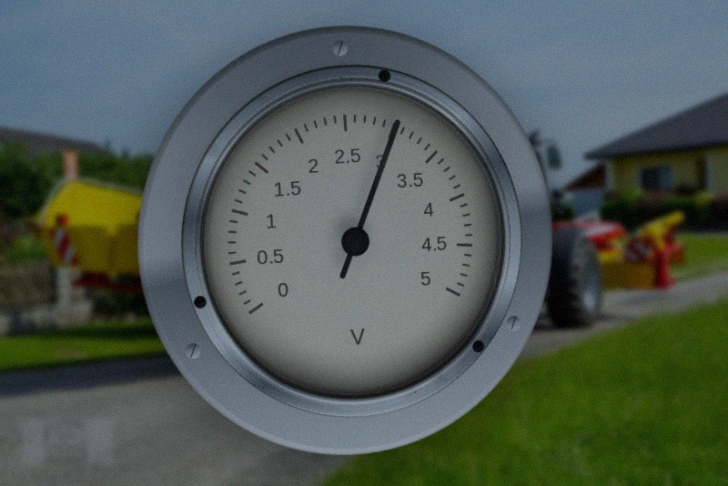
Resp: 3 V
